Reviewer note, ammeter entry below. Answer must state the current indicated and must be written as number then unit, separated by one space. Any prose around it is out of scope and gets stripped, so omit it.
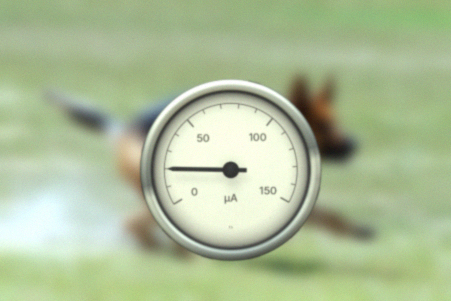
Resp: 20 µA
